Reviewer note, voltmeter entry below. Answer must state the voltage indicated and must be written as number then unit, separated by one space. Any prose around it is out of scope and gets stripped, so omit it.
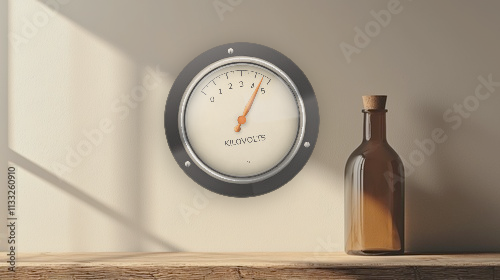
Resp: 4.5 kV
